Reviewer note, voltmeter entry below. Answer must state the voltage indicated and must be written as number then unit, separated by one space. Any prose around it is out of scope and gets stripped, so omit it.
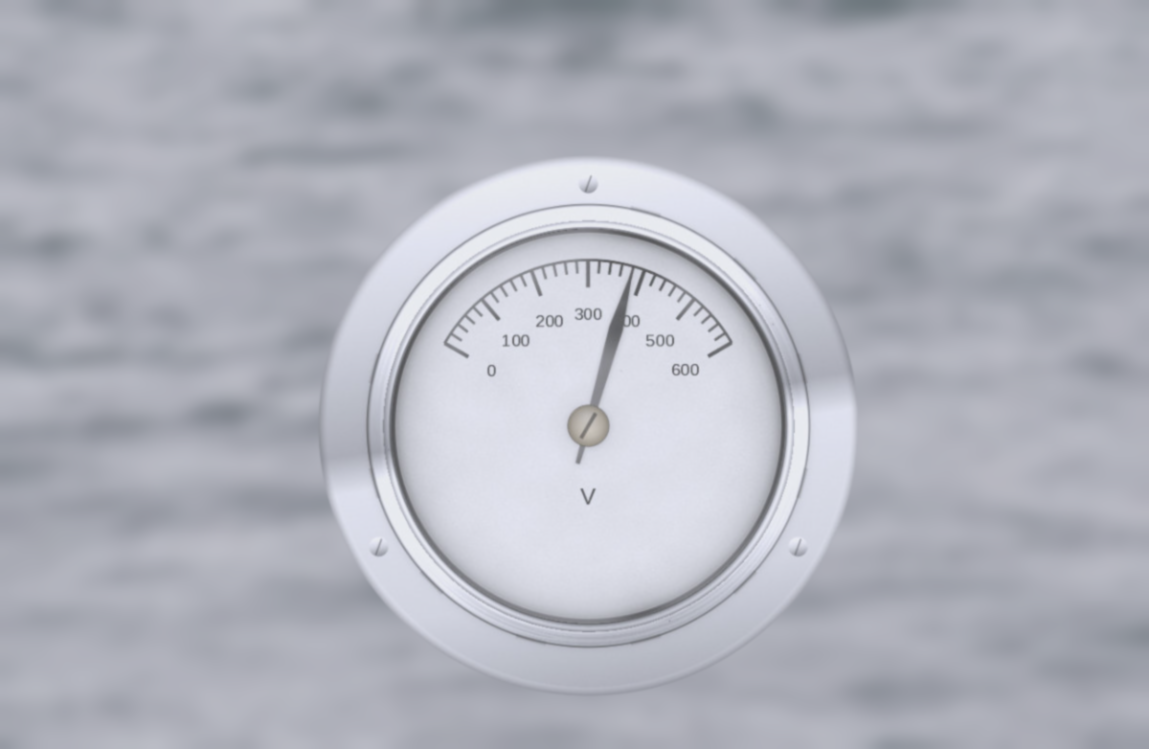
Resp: 380 V
